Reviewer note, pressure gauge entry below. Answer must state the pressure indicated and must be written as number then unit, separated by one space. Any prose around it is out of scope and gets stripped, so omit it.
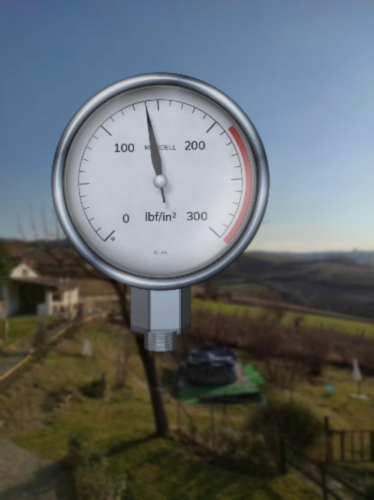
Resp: 140 psi
